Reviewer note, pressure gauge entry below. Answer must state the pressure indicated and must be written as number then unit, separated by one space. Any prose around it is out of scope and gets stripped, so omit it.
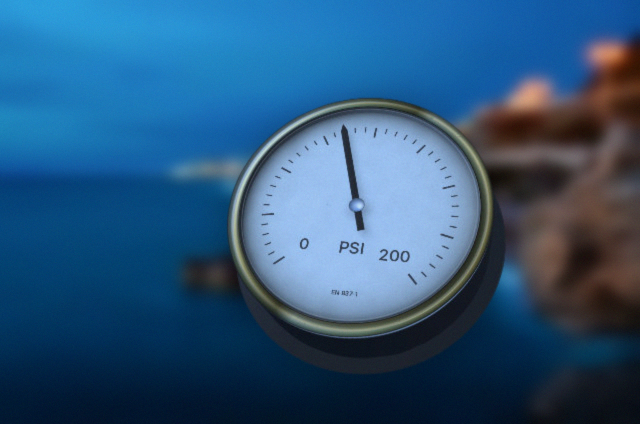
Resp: 85 psi
